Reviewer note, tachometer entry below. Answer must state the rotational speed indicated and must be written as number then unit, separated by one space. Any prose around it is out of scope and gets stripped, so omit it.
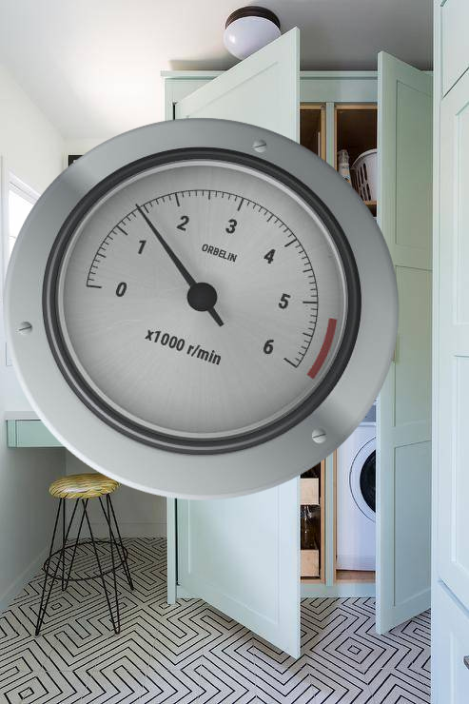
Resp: 1400 rpm
